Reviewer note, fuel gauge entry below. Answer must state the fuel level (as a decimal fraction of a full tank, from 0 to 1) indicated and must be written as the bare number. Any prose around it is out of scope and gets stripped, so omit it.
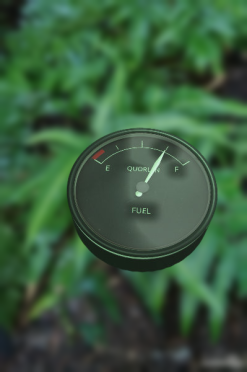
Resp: 0.75
